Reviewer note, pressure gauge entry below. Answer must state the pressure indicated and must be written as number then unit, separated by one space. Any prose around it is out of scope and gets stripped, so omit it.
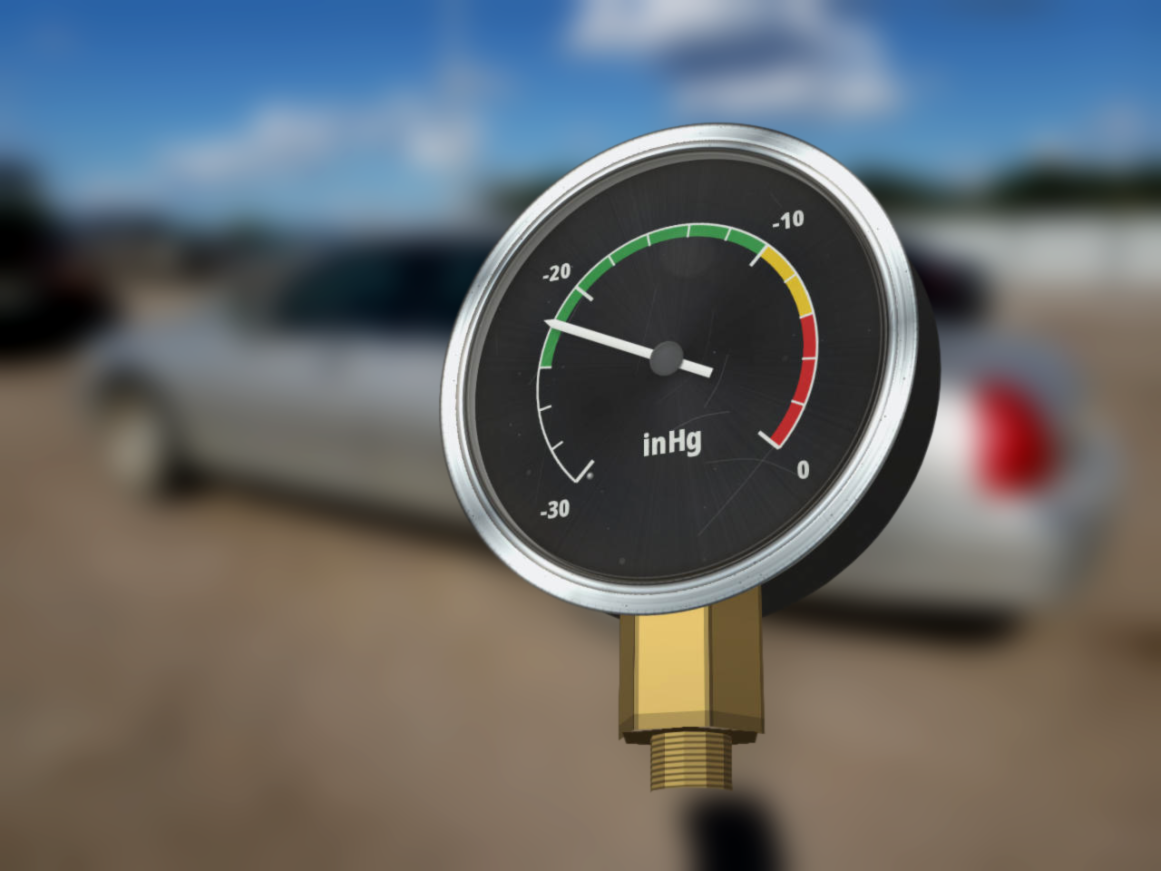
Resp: -22 inHg
